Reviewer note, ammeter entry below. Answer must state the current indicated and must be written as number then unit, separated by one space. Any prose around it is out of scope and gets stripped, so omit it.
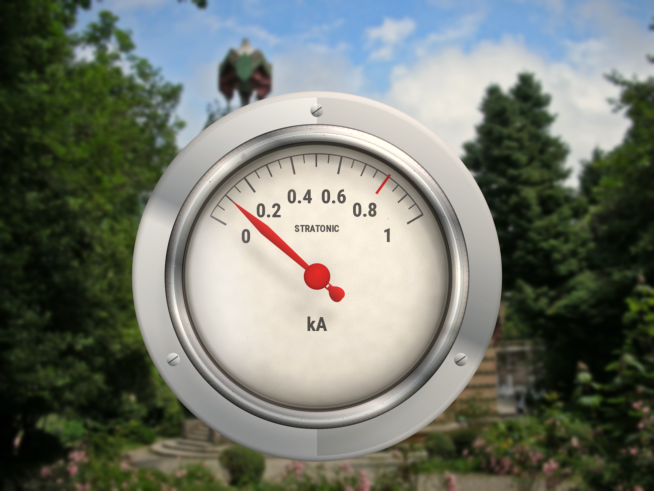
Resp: 0.1 kA
